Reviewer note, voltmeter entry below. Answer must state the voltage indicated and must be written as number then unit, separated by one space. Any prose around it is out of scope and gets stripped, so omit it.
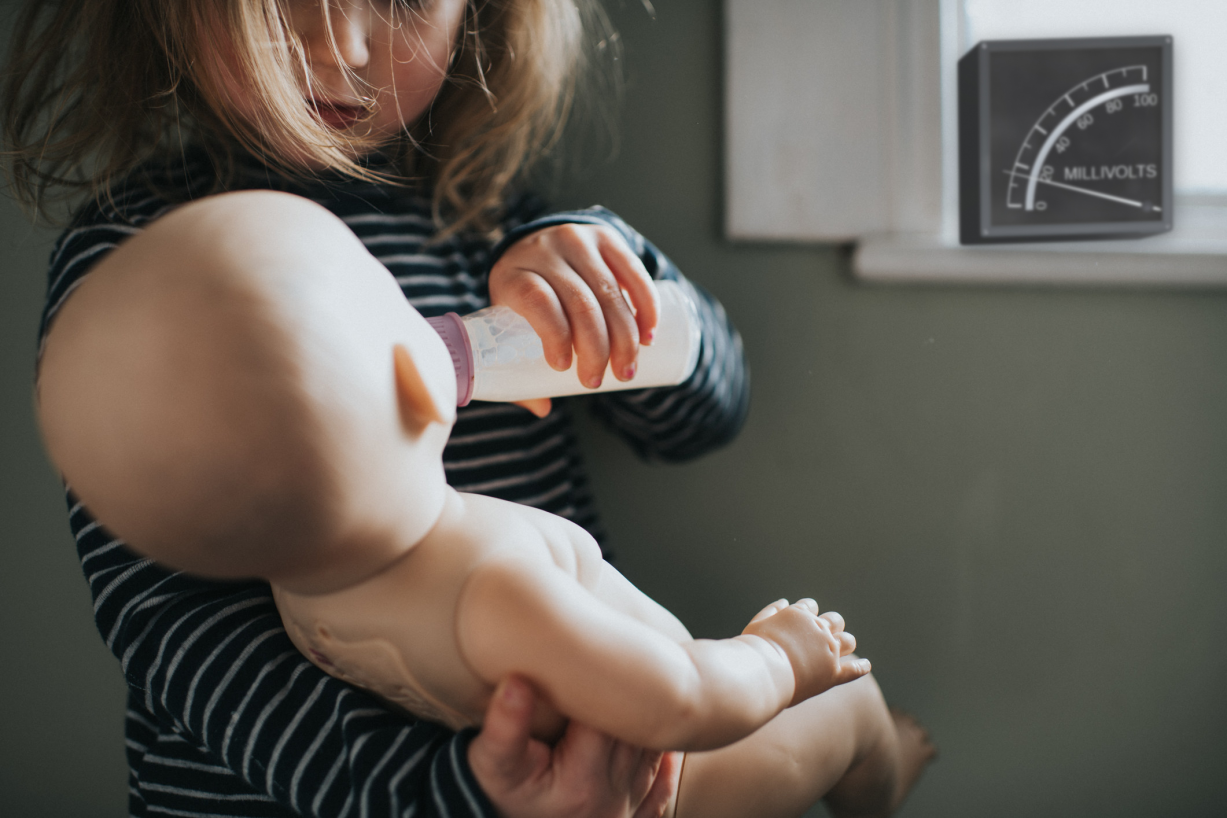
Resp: 15 mV
